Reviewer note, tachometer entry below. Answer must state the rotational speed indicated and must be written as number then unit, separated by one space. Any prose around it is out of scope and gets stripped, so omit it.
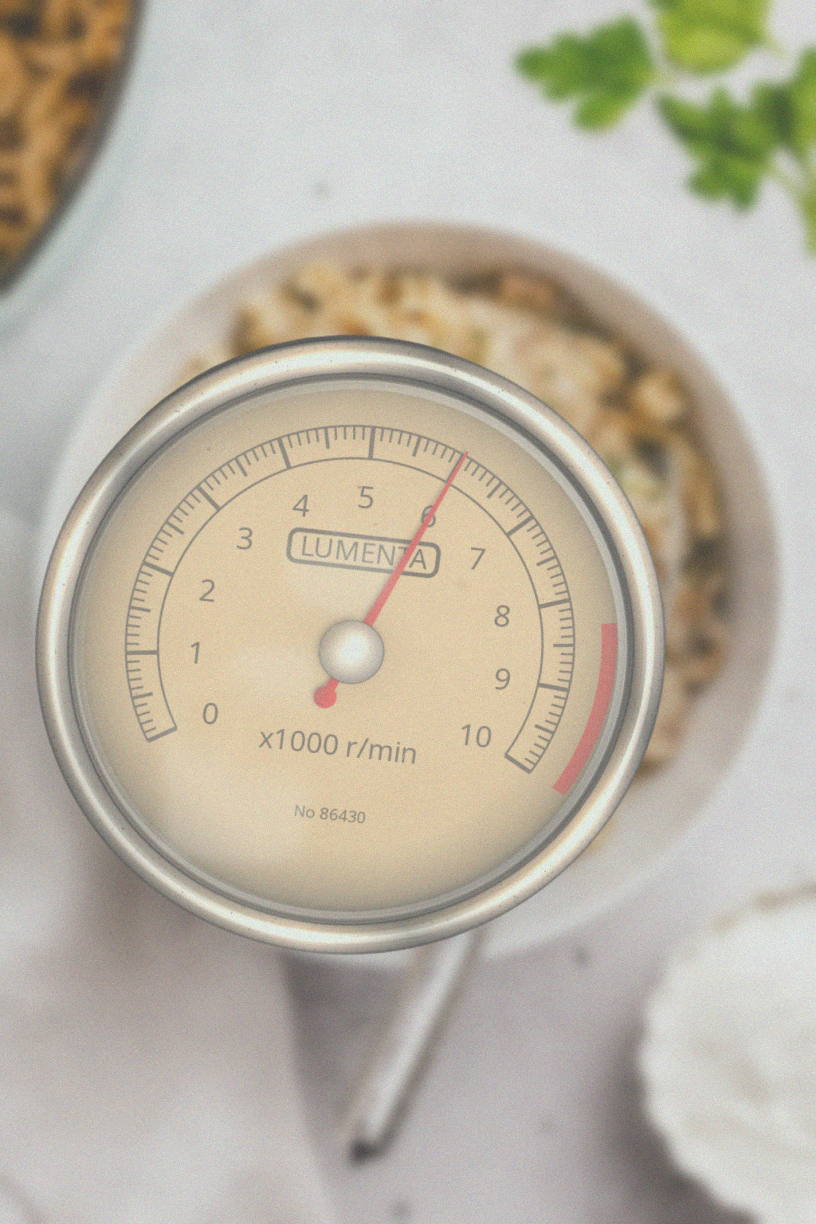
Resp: 6000 rpm
